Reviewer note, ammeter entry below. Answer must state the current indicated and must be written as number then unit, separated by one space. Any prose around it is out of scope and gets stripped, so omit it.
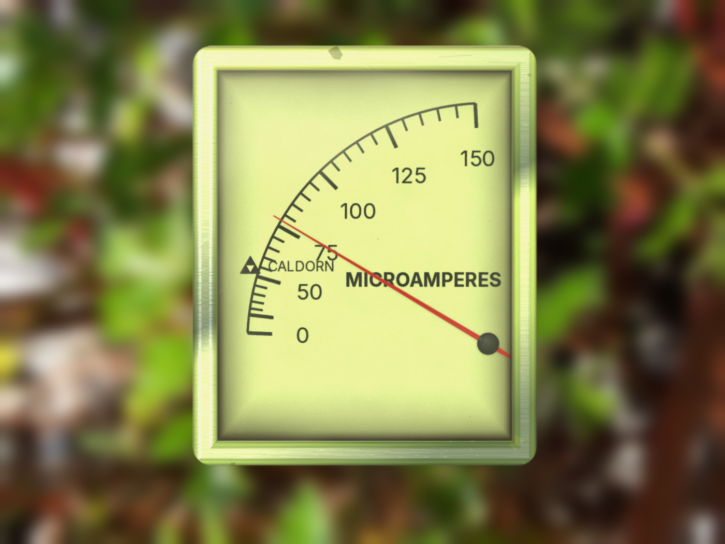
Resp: 77.5 µA
